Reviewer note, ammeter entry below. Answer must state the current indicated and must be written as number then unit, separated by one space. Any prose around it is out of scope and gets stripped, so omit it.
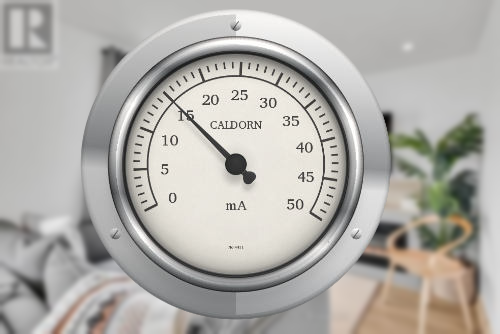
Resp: 15 mA
